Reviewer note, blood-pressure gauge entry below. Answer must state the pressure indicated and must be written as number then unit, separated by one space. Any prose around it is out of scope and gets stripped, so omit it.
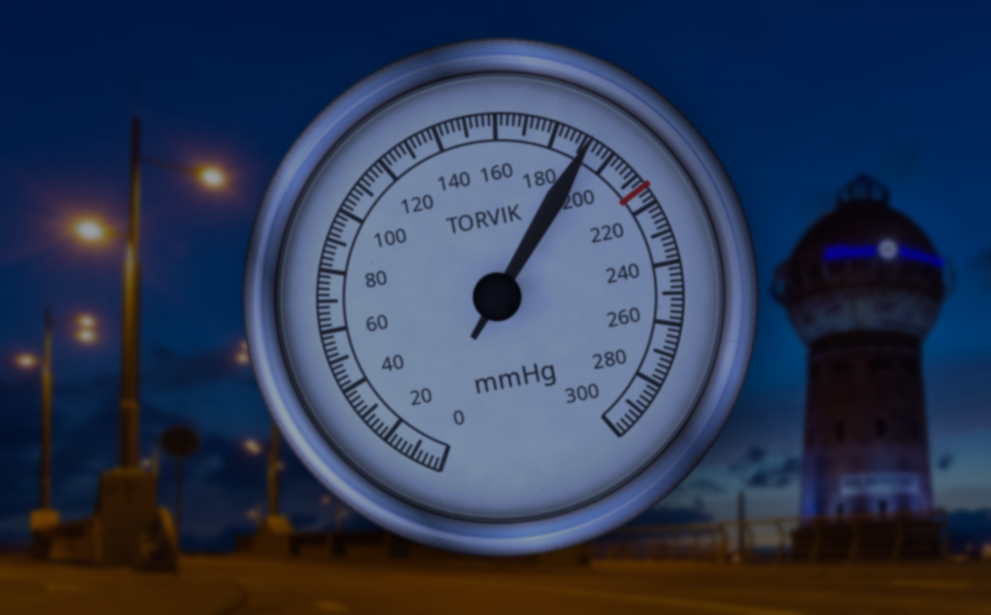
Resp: 192 mmHg
